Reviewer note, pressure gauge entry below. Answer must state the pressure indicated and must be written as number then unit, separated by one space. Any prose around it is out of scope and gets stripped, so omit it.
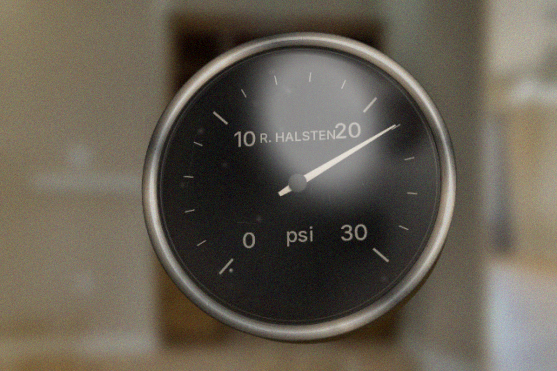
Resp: 22 psi
